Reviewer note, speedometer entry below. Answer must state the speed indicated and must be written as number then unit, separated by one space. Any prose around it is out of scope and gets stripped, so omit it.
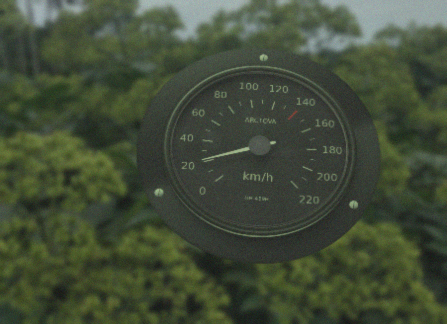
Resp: 20 km/h
